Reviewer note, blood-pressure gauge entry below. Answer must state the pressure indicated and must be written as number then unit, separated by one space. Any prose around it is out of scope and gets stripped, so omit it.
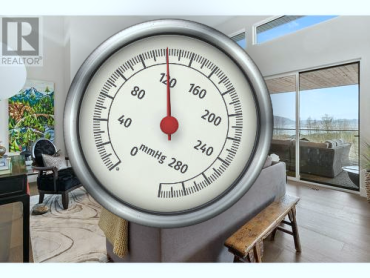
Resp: 120 mmHg
